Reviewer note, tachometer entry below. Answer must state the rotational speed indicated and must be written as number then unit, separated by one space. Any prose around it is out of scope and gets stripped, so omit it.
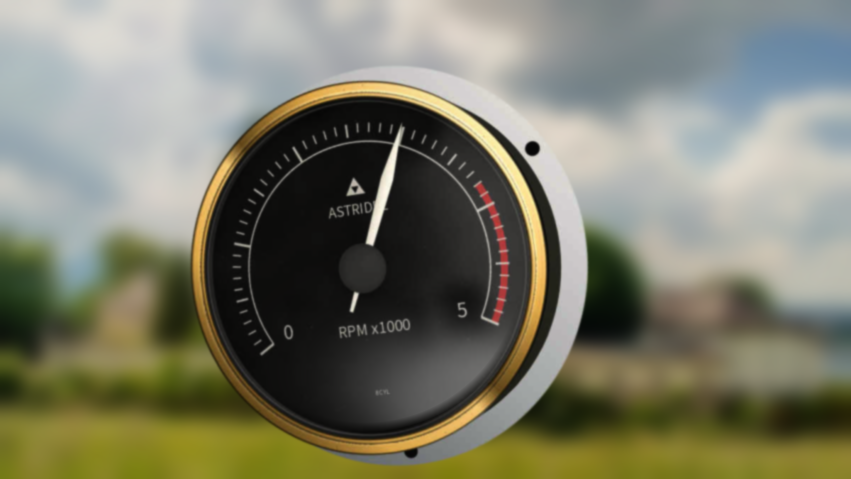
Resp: 3000 rpm
